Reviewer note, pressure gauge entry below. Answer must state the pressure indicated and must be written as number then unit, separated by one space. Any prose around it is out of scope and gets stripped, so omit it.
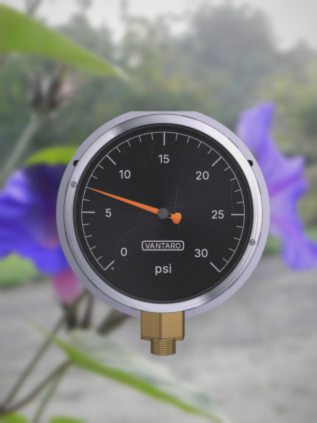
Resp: 7 psi
